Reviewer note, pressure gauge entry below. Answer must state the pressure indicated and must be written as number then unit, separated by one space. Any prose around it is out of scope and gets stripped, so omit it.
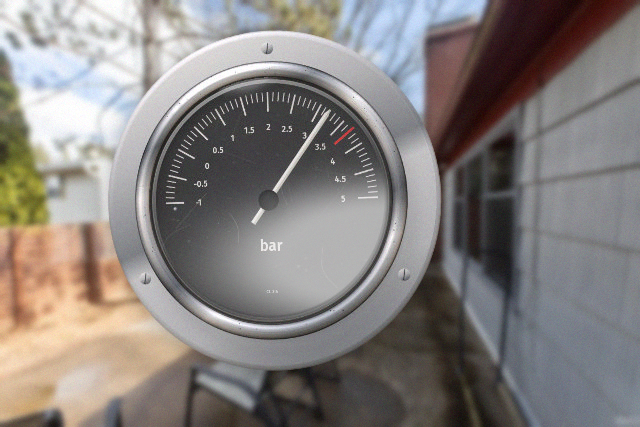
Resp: 3.2 bar
